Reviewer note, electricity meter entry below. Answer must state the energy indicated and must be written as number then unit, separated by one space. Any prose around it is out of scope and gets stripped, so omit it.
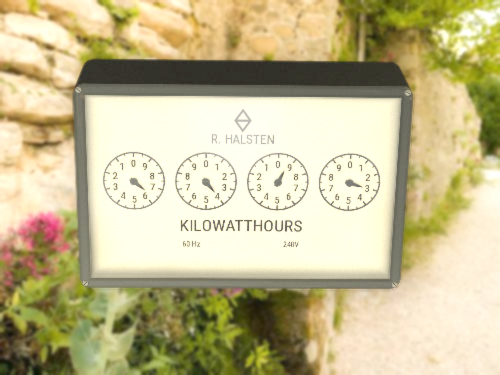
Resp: 6393 kWh
